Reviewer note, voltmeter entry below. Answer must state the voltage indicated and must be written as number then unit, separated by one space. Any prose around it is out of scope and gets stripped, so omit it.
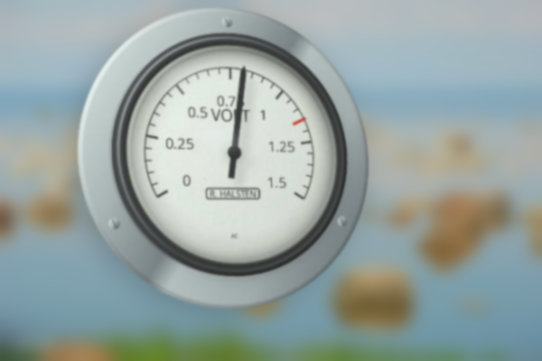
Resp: 0.8 V
